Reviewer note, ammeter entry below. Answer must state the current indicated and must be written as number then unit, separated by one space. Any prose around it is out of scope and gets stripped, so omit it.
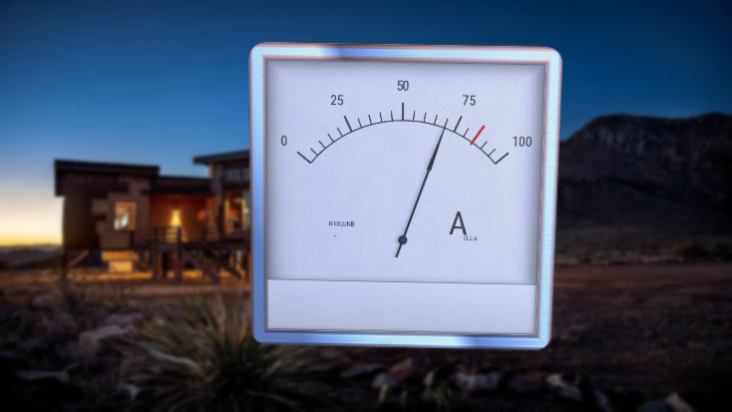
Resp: 70 A
